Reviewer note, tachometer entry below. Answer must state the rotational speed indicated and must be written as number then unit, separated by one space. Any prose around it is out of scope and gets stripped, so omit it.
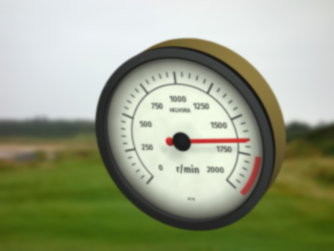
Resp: 1650 rpm
